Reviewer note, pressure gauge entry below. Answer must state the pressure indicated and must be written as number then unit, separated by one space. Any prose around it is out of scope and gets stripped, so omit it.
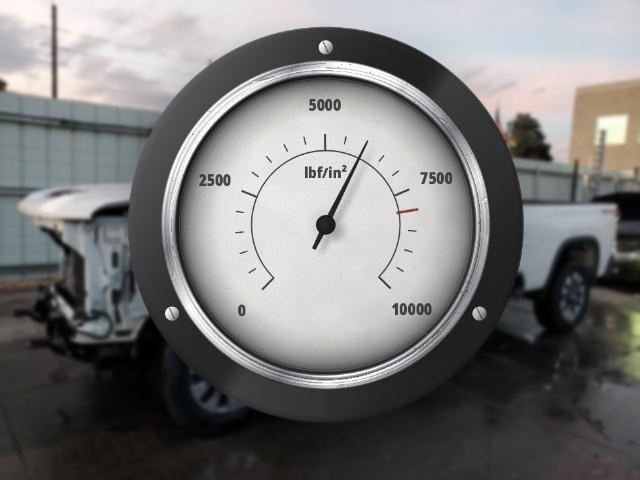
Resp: 6000 psi
